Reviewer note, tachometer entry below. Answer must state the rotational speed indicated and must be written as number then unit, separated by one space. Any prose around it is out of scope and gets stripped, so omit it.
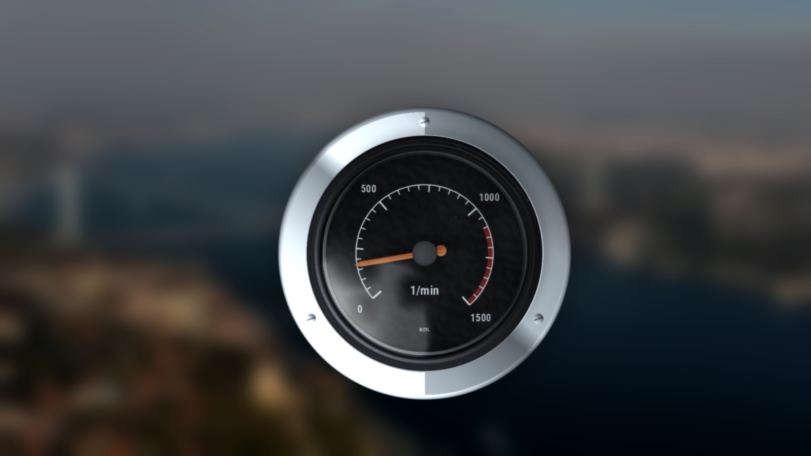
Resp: 175 rpm
